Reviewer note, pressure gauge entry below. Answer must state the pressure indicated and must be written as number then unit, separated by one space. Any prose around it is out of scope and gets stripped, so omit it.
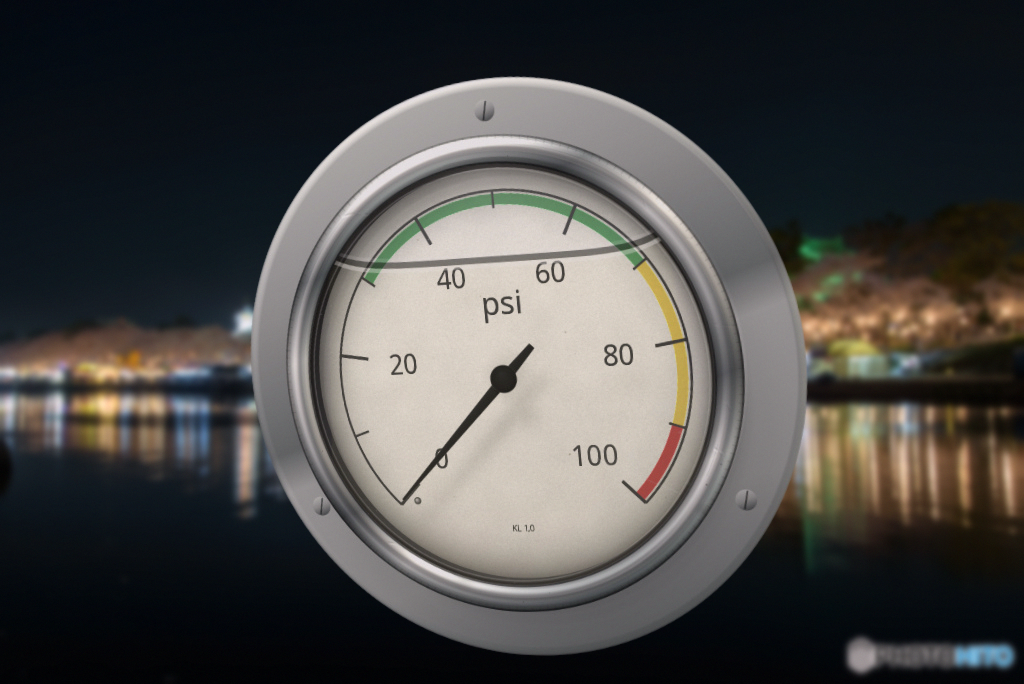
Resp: 0 psi
